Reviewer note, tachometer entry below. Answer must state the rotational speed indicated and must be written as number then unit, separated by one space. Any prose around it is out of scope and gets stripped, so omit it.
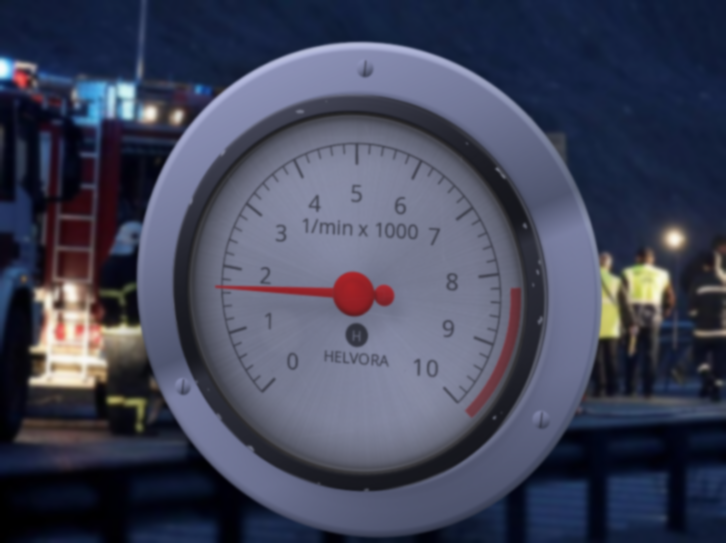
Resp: 1700 rpm
